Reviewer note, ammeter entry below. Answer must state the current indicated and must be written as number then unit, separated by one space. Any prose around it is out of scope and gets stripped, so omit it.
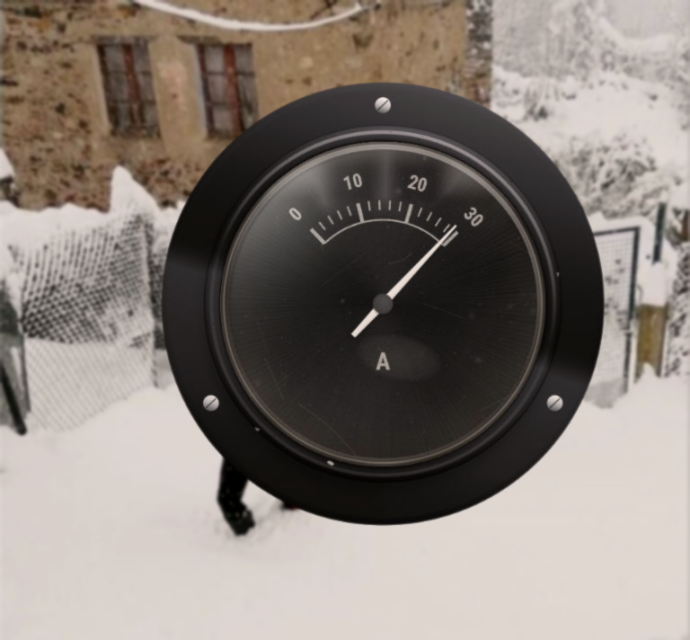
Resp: 29 A
